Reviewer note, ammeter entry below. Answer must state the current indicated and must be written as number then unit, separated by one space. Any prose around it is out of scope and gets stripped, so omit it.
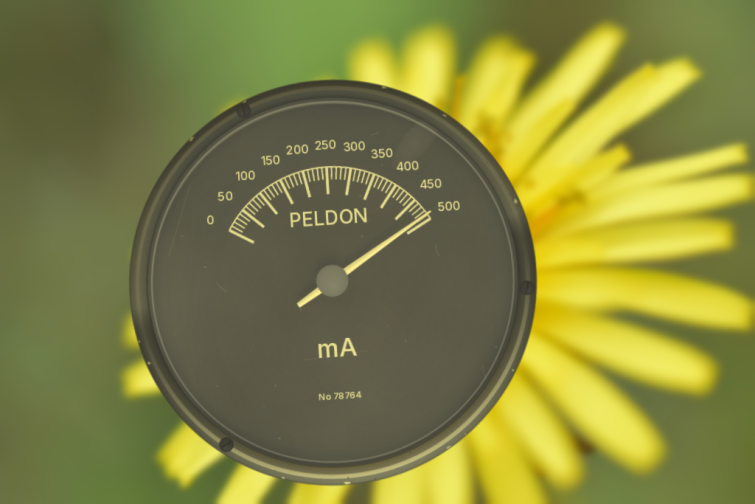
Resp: 490 mA
